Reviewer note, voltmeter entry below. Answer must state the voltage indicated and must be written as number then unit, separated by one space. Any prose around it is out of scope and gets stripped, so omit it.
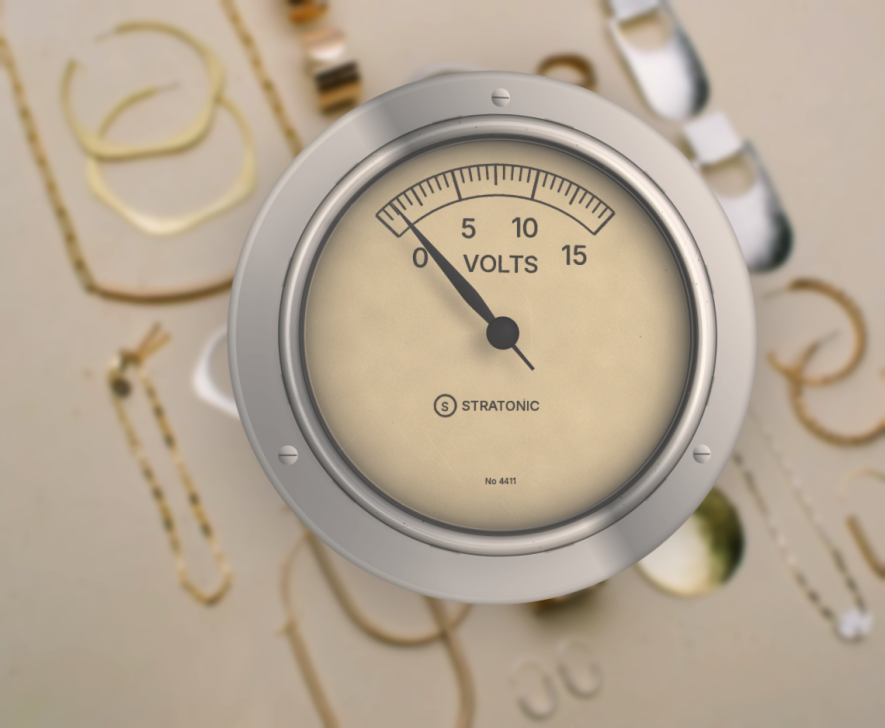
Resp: 1 V
